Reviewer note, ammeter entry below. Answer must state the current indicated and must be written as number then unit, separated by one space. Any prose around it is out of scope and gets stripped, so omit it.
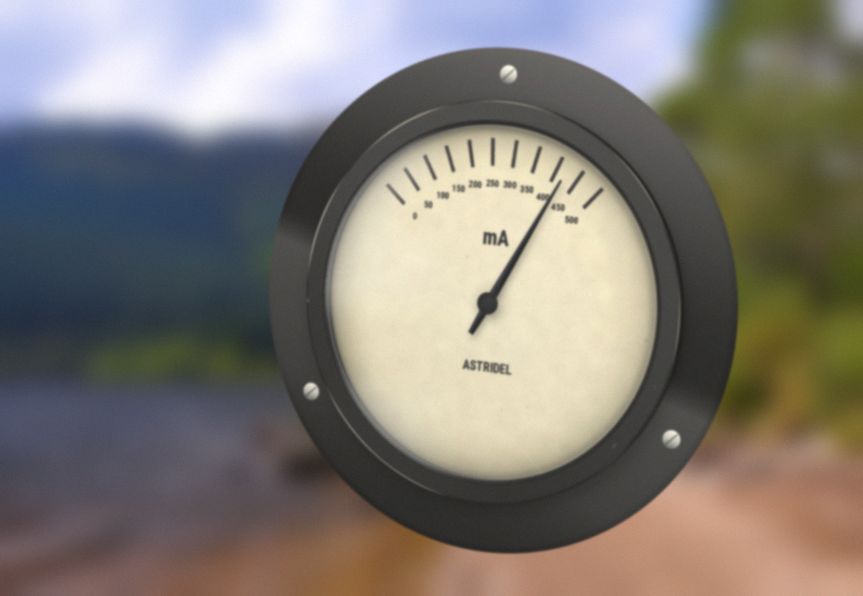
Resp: 425 mA
